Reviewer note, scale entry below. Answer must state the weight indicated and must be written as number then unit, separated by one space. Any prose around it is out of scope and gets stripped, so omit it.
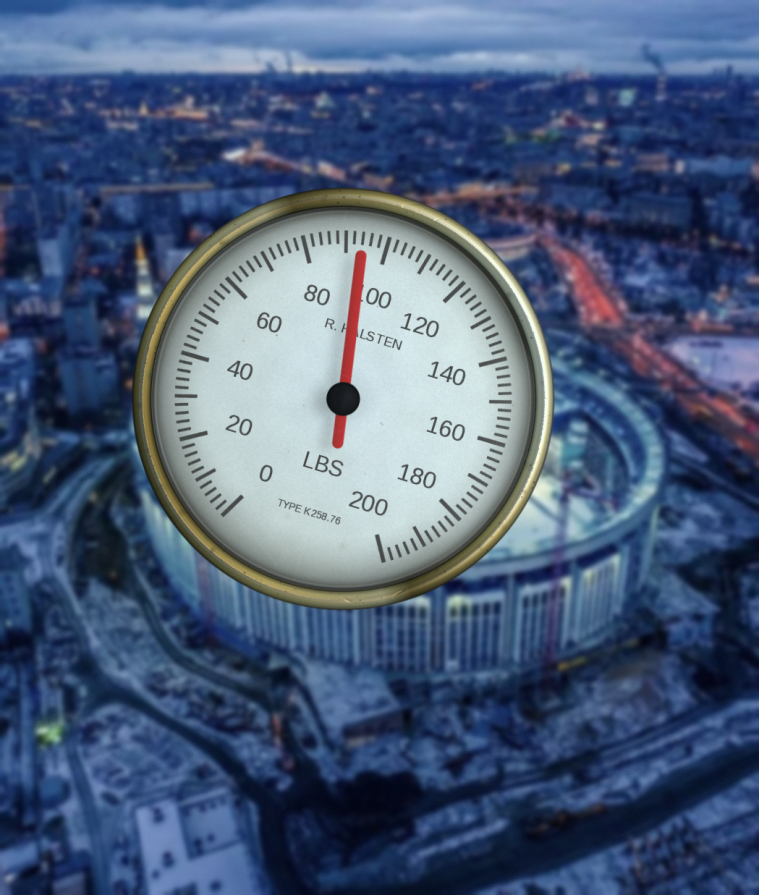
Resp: 94 lb
